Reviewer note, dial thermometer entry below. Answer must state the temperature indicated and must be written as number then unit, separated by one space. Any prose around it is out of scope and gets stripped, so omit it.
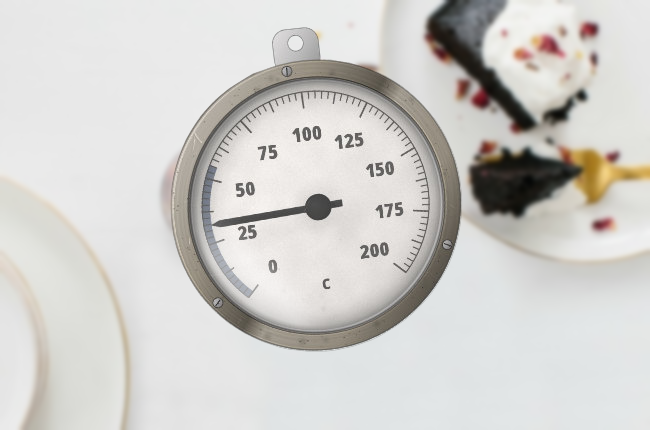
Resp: 32.5 °C
